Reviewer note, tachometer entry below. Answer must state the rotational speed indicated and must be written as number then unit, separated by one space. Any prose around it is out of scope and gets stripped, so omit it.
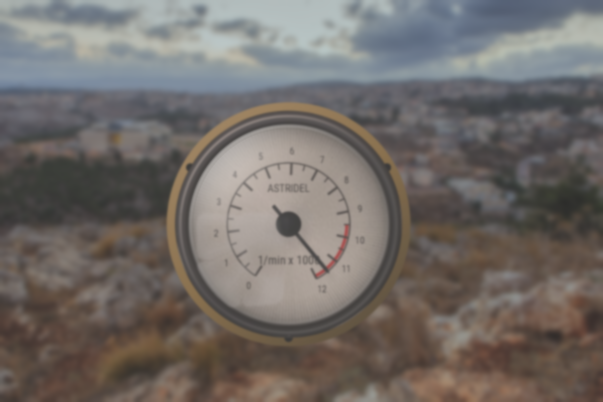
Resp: 11500 rpm
